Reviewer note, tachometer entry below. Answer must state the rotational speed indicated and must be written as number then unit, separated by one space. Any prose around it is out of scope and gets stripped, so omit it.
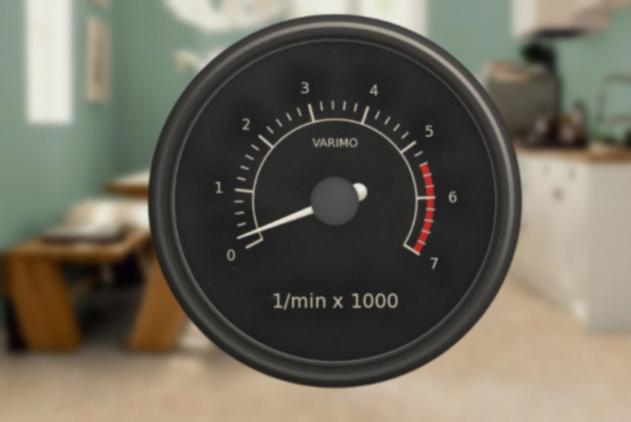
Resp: 200 rpm
